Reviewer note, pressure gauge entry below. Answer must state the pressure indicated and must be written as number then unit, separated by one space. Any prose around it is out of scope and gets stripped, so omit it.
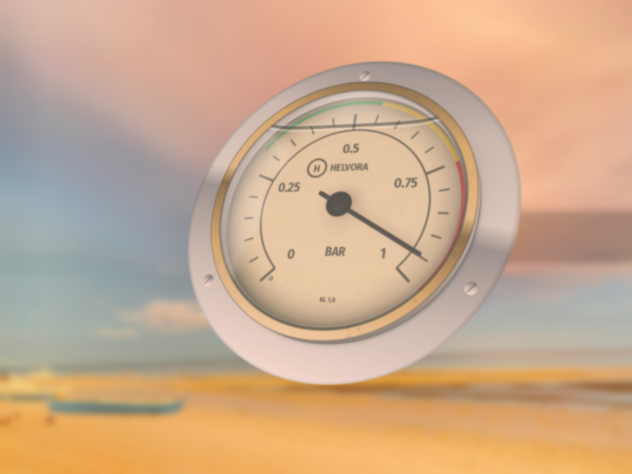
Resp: 0.95 bar
